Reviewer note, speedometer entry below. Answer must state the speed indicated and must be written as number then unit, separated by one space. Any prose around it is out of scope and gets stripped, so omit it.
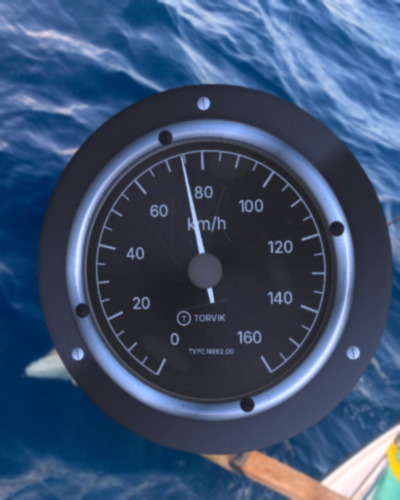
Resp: 75 km/h
